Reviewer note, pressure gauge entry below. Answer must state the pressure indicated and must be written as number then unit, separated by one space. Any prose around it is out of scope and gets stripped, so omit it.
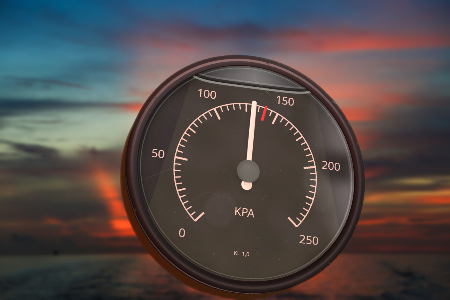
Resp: 130 kPa
